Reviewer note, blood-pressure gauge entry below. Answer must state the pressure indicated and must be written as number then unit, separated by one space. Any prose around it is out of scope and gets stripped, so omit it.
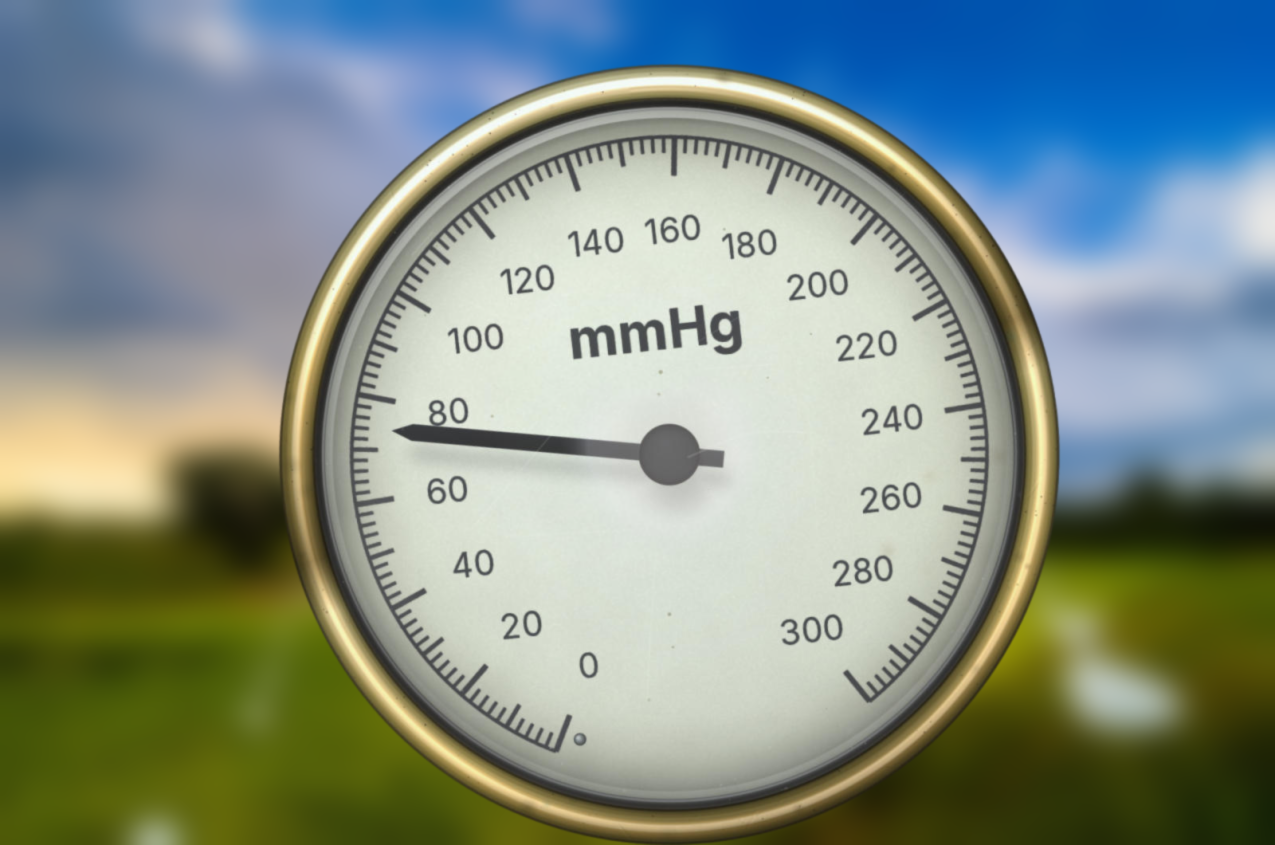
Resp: 74 mmHg
